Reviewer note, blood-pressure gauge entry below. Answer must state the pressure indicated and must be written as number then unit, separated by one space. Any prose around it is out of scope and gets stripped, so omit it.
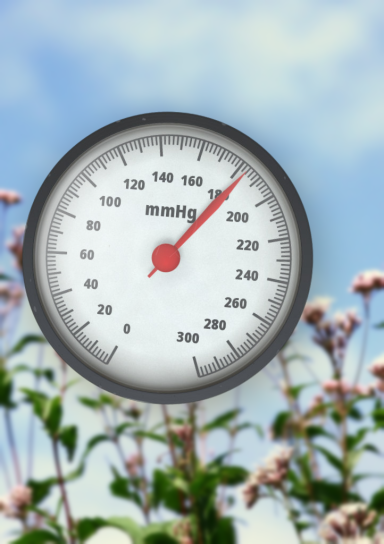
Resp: 184 mmHg
